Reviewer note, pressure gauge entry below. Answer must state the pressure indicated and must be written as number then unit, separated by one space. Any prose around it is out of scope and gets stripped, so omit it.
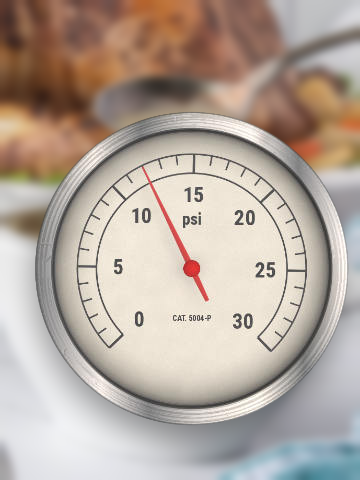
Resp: 12 psi
